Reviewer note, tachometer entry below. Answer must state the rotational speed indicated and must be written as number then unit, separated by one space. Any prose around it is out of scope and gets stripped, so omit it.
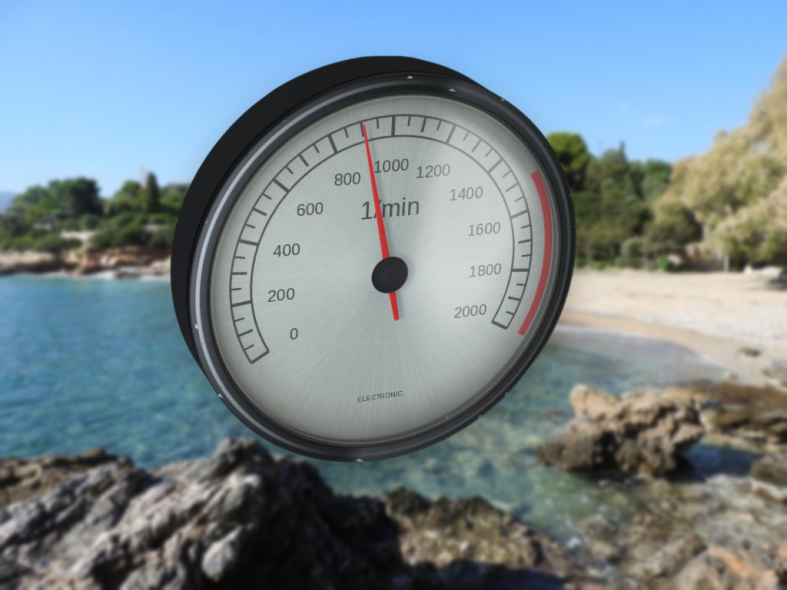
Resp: 900 rpm
